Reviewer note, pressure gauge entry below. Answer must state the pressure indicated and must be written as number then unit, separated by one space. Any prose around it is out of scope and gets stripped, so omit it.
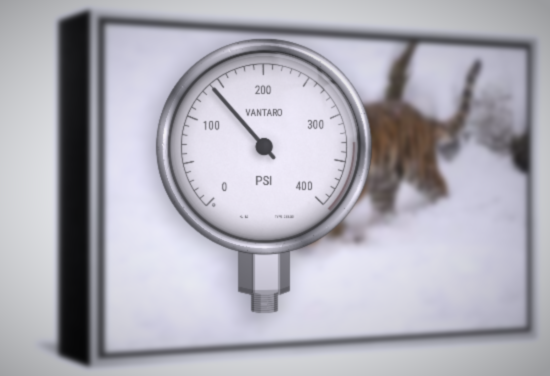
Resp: 140 psi
